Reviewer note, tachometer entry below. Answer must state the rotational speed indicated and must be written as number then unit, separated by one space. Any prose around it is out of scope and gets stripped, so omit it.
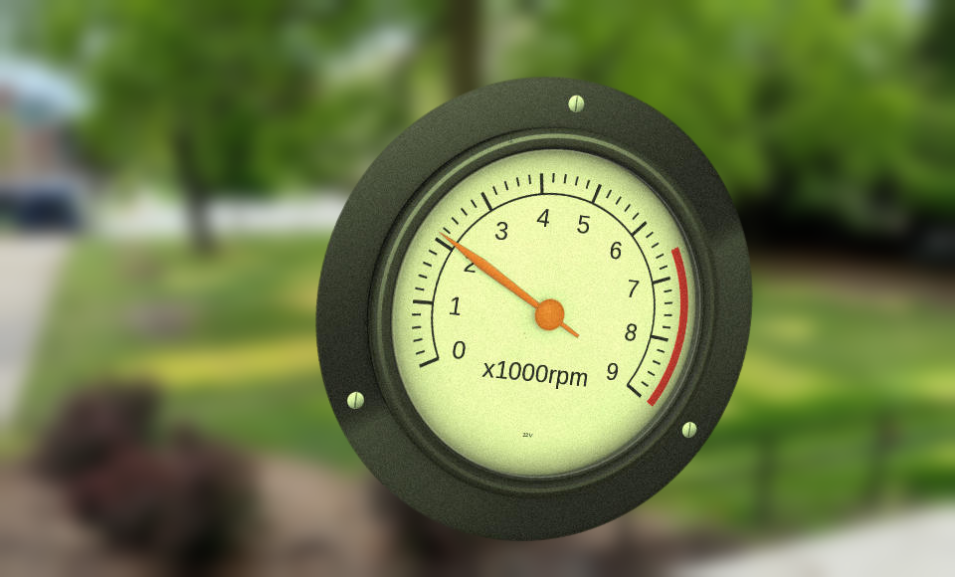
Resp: 2100 rpm
